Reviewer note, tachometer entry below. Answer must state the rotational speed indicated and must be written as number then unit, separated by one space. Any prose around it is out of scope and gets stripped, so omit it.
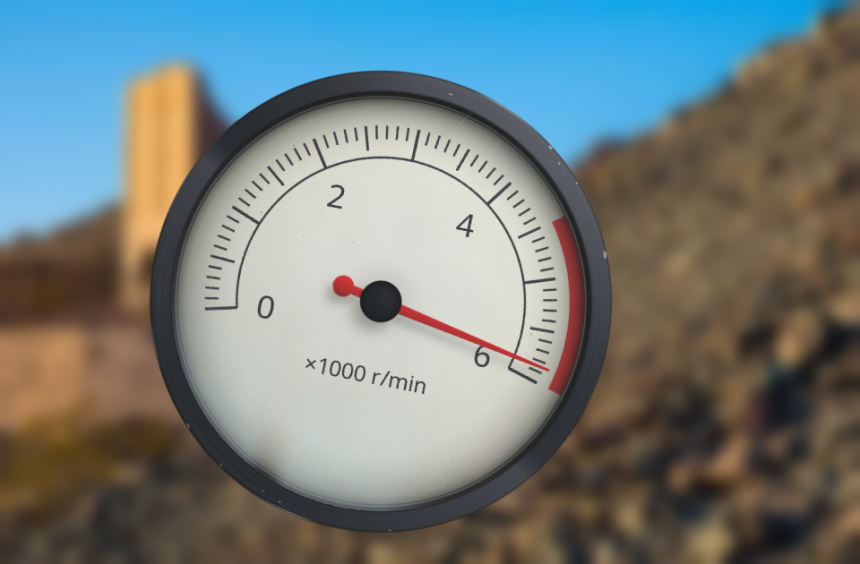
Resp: 5850 rpm
